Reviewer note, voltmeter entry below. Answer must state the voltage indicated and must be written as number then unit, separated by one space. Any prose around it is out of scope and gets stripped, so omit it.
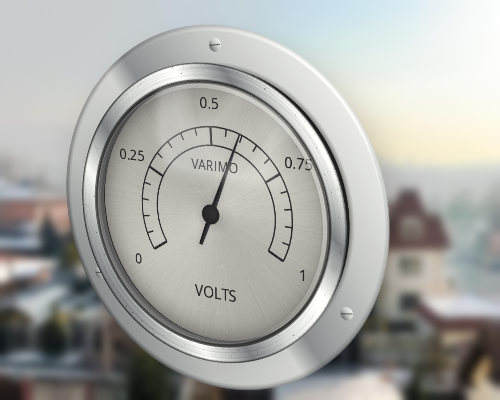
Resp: 0.6 V
